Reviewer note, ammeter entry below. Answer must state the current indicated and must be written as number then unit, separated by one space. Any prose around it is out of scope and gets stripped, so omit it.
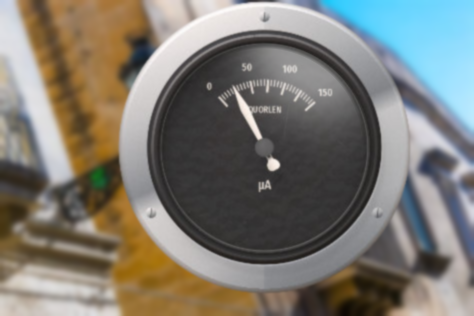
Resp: 25 µA
